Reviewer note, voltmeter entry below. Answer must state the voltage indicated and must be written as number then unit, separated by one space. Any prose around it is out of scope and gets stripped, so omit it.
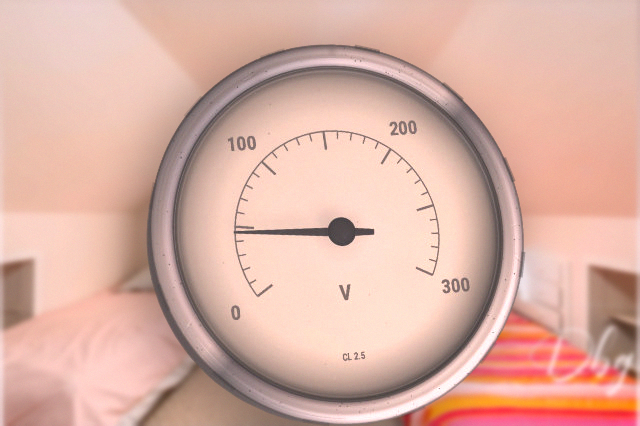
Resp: 45 V
